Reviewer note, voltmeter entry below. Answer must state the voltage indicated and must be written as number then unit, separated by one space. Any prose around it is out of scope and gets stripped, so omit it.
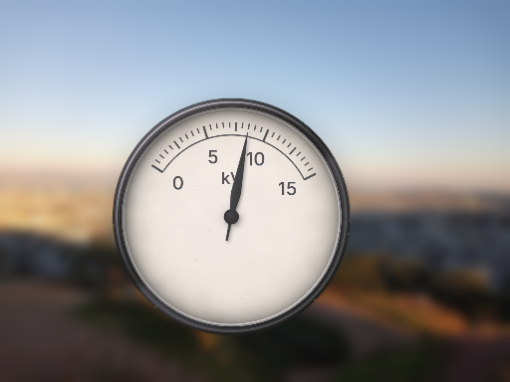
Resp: 8.5 kV
